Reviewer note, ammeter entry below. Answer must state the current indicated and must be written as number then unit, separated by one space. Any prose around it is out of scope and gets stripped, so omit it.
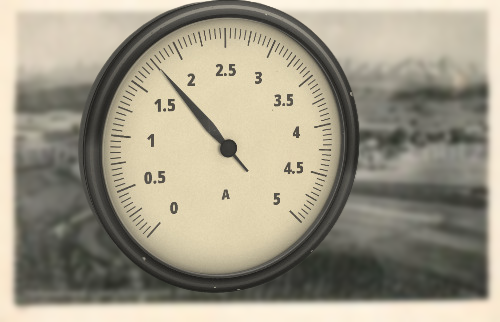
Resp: 1.75 A
